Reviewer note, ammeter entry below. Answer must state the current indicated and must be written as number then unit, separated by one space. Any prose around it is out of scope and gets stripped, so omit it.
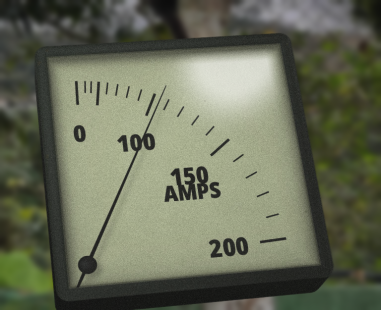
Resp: 105 A
